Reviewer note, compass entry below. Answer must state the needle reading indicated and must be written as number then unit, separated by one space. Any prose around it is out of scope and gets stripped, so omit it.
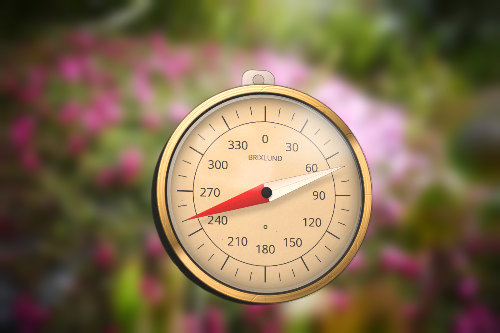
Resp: 250 °
